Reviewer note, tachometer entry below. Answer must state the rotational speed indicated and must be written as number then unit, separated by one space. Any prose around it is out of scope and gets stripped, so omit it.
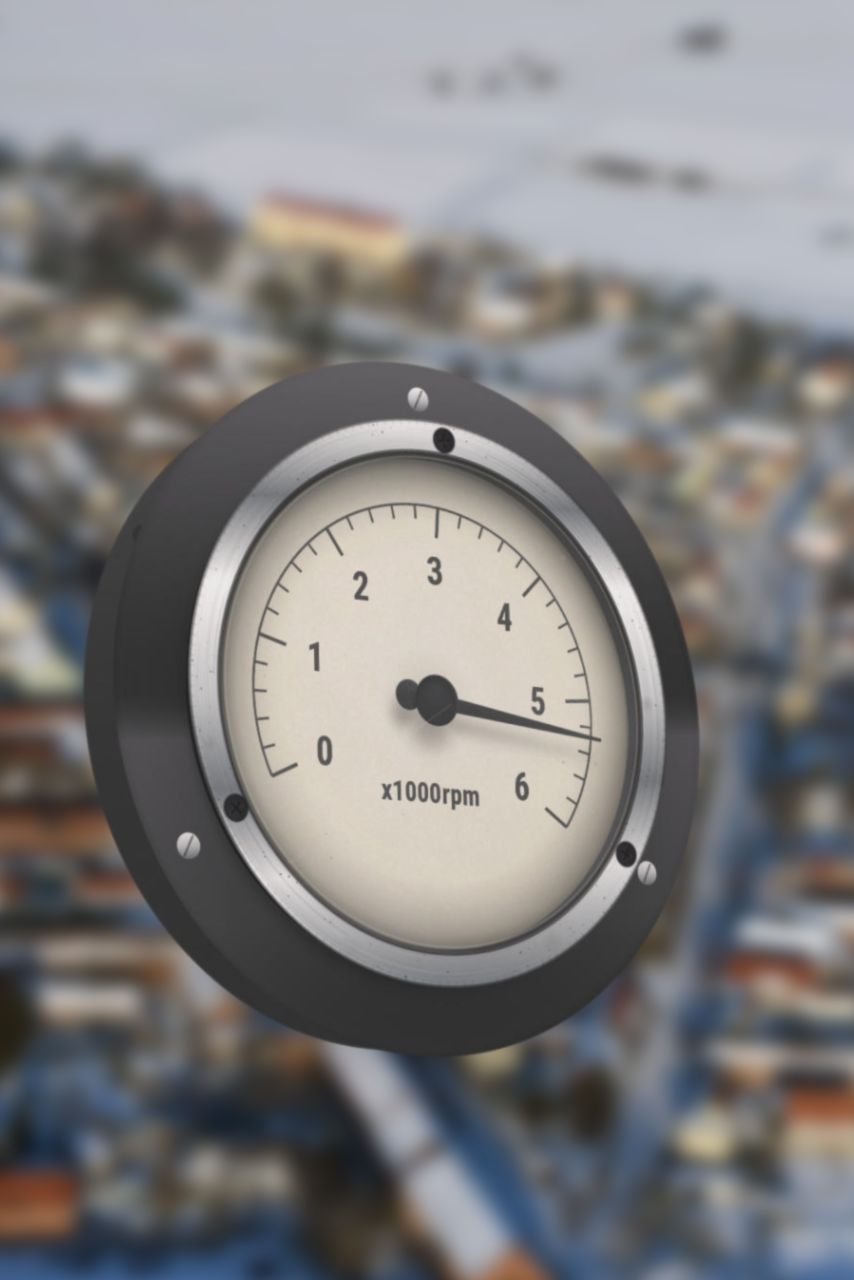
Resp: 5300 rpm
